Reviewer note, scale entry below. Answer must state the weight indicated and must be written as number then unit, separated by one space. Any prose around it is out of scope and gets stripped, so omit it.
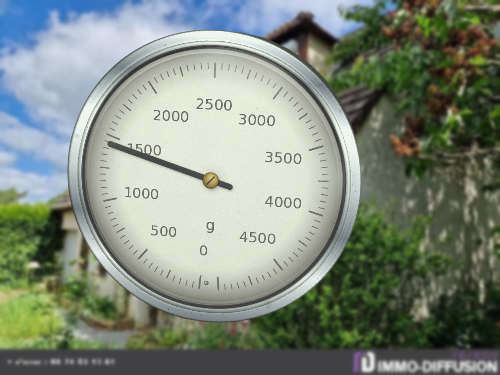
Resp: 1450 g
